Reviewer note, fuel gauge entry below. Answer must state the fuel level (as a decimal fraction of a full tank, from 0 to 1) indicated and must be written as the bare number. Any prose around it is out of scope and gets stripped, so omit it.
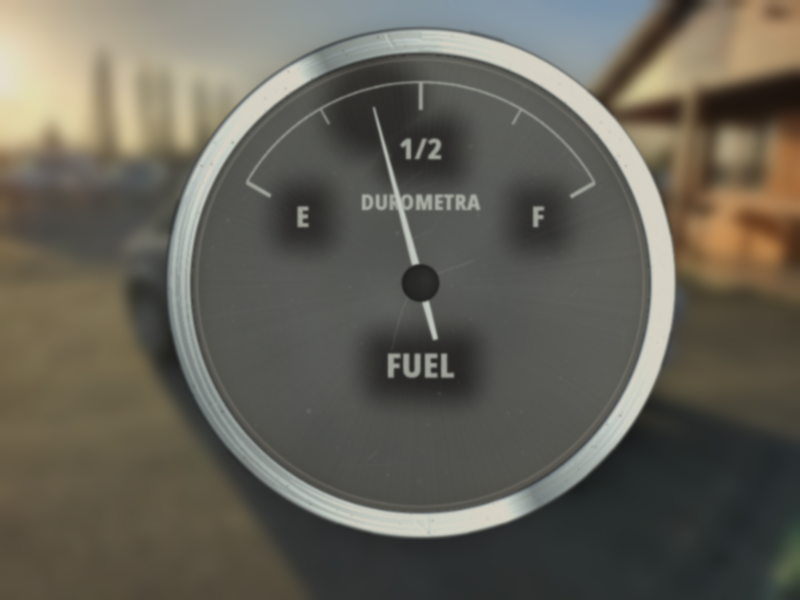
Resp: 0.375
